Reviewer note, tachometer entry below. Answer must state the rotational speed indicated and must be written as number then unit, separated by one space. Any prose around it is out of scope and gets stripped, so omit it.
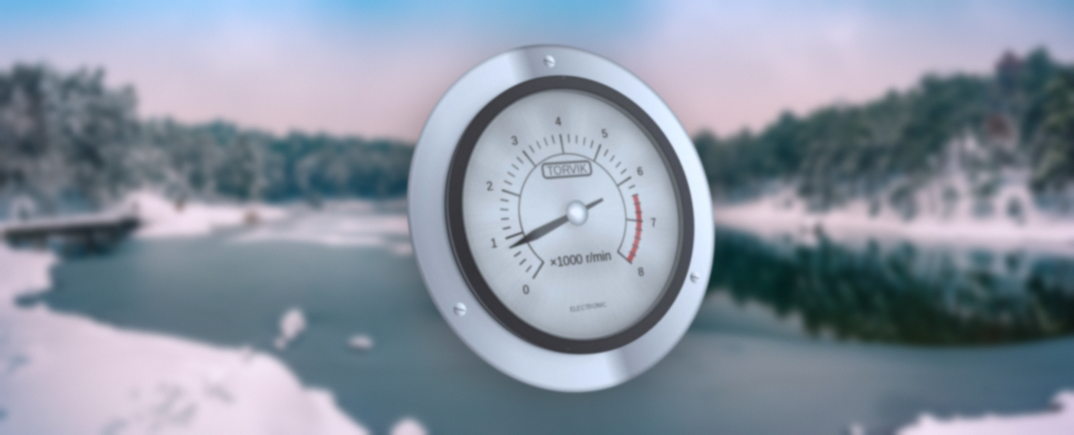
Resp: 800 rpm
